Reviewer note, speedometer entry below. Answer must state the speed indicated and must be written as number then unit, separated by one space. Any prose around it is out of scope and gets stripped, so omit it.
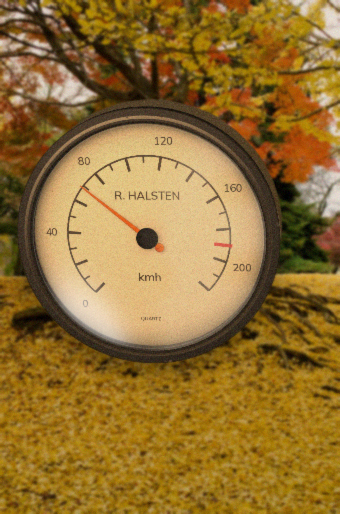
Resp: 70 km/h
